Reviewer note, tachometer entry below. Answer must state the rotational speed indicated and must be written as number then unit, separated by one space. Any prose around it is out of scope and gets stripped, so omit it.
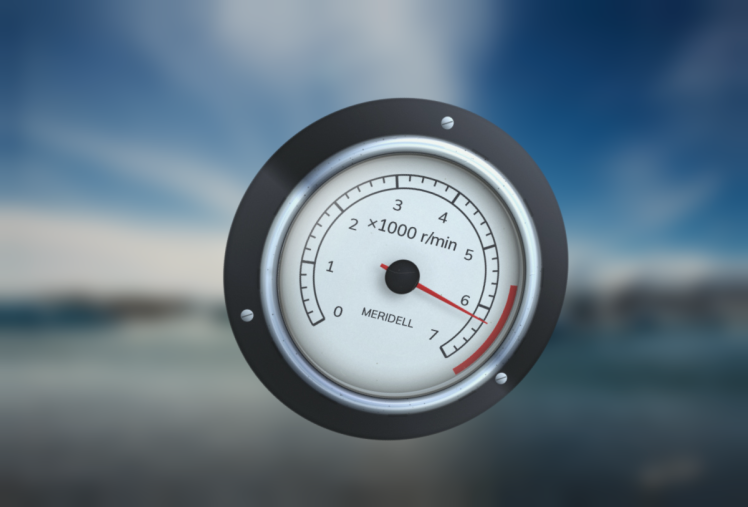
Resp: 6200 rpm
